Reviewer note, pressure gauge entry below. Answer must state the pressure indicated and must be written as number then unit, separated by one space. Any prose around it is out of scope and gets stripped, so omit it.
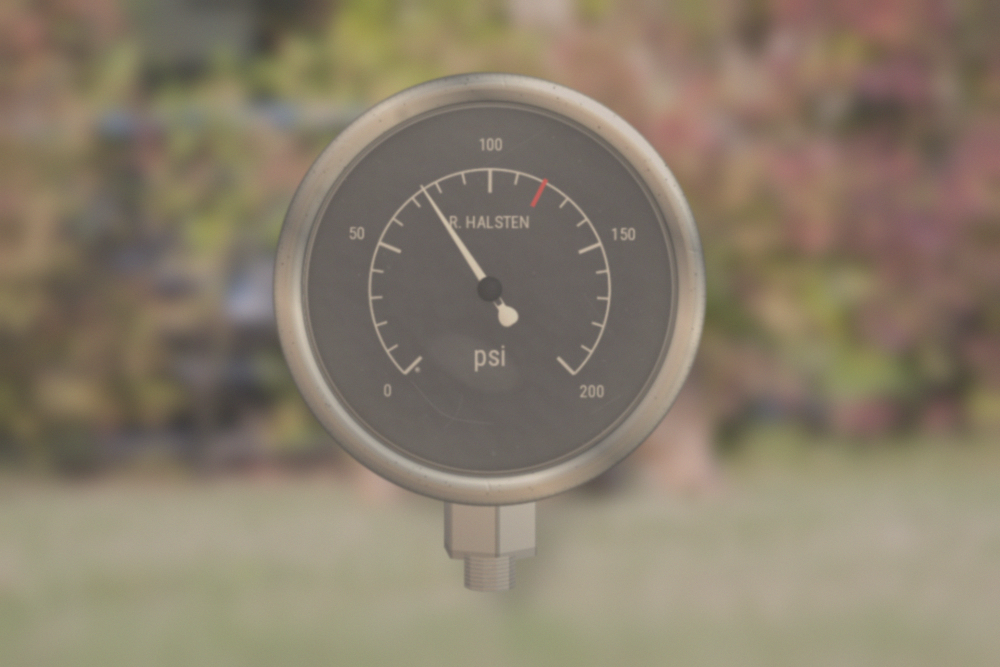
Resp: 75 psi
